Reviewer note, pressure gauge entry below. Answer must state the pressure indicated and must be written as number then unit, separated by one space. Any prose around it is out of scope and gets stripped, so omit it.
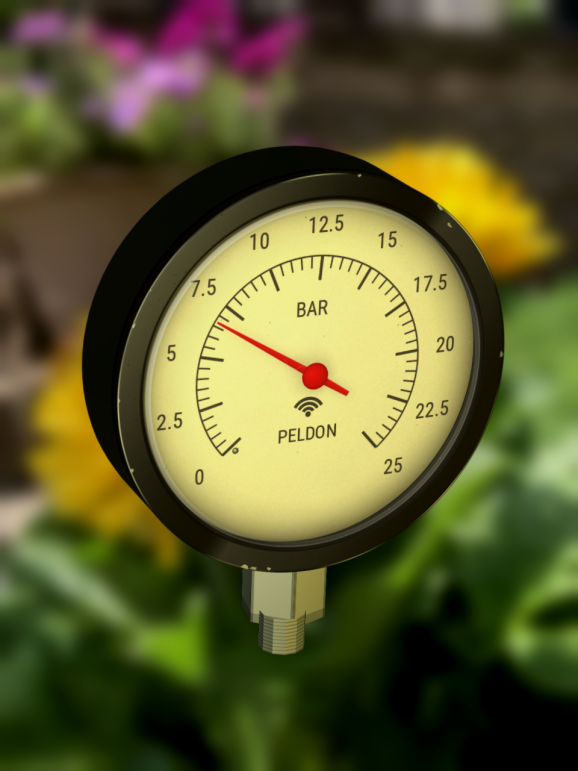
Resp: 6.75 bar
